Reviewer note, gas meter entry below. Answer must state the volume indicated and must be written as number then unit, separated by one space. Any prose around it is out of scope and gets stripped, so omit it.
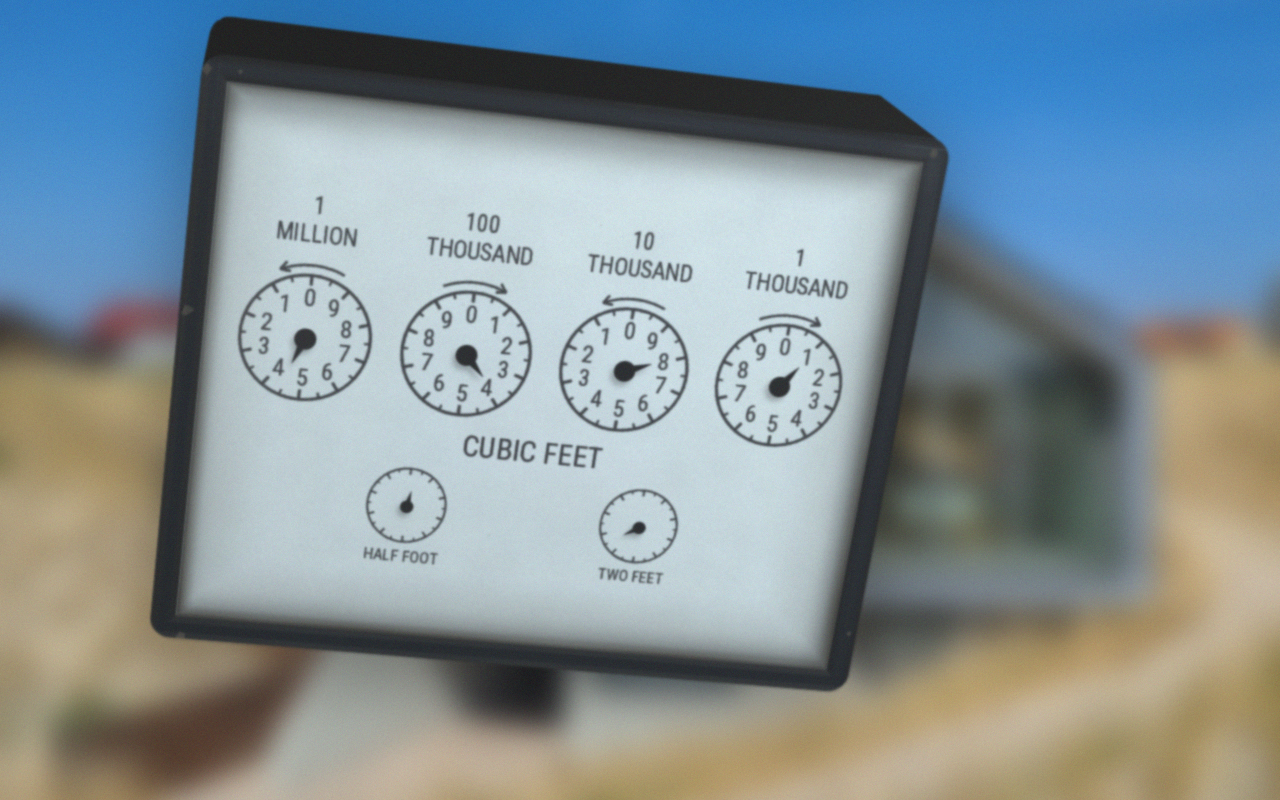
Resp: 438100 ft³
